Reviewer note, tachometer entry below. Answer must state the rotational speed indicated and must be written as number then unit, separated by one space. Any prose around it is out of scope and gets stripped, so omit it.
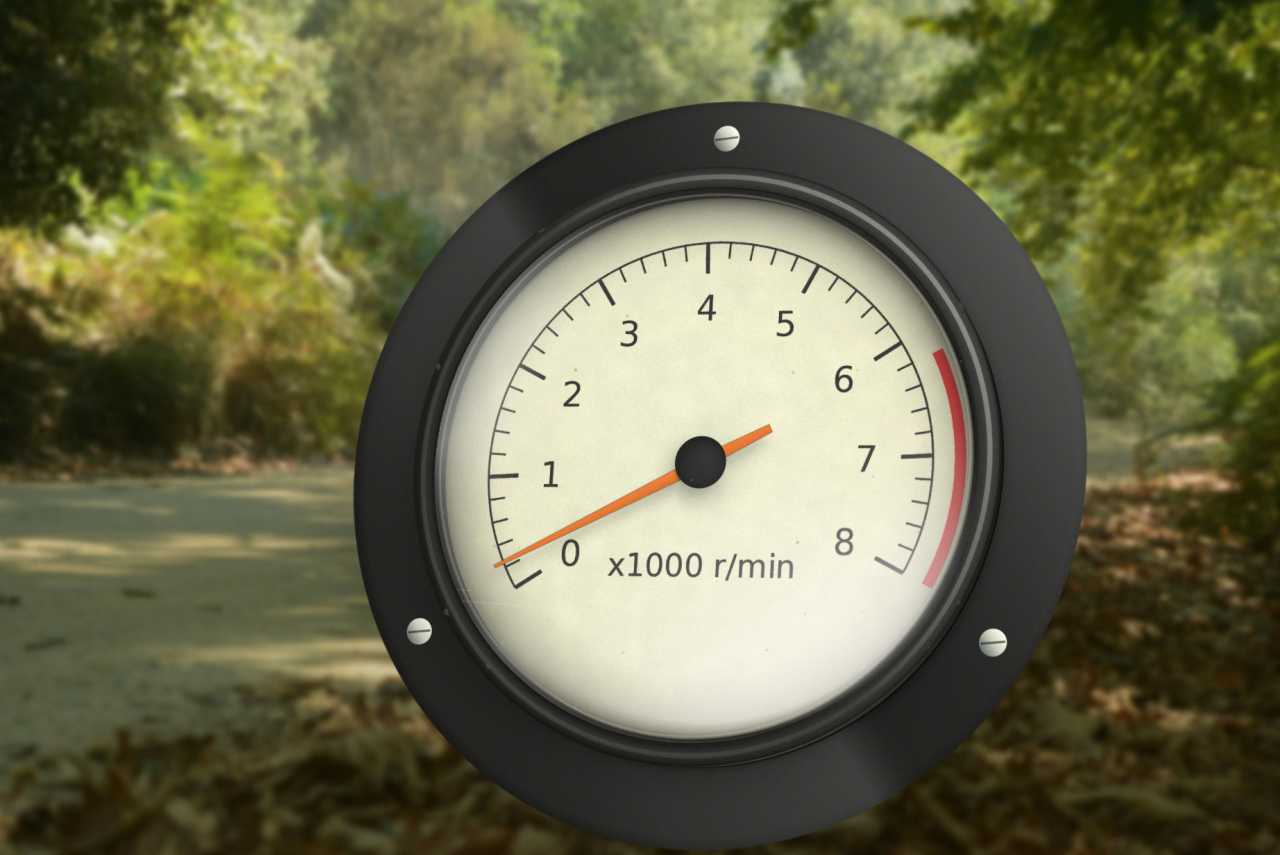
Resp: 200 rpm
